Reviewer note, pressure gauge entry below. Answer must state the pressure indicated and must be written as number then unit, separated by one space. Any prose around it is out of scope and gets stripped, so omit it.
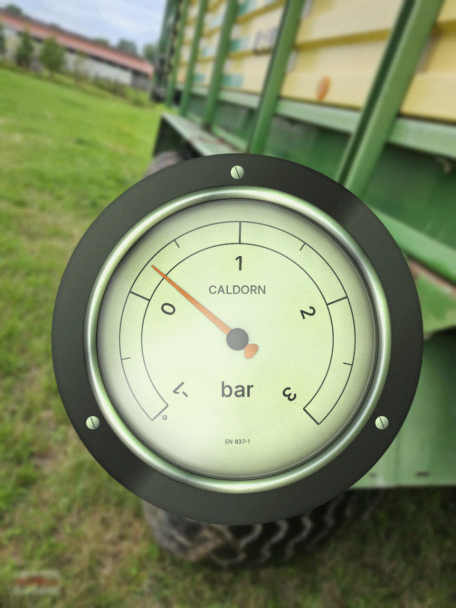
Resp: 0.25 bar
